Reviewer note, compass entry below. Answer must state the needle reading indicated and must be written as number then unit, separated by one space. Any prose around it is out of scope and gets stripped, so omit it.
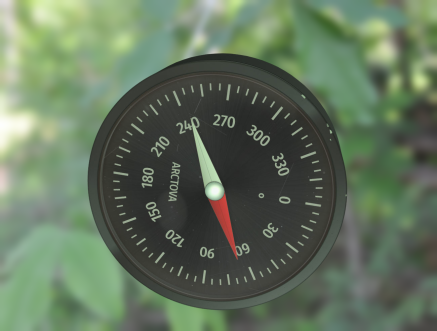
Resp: 65 °
